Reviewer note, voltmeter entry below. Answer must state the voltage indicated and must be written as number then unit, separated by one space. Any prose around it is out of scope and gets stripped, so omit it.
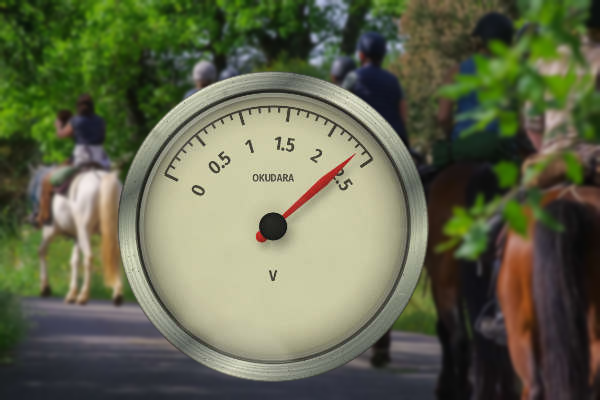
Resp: 2.35 V
